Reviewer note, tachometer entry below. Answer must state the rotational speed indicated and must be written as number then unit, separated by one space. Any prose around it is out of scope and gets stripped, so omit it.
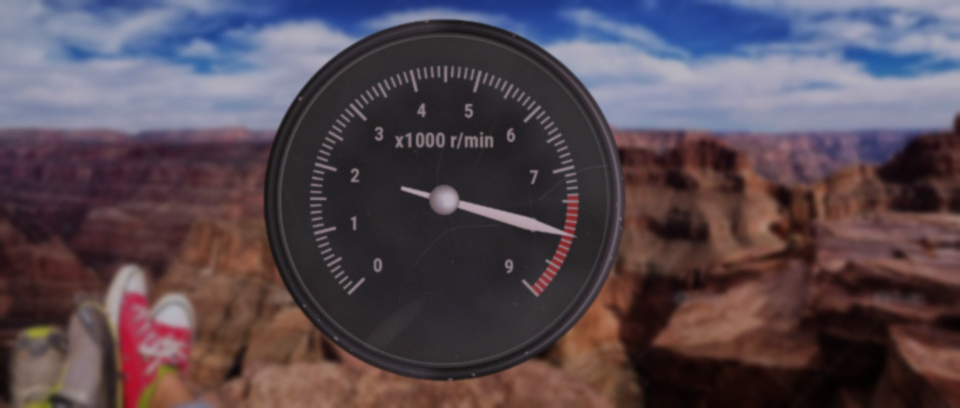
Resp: 8000 rpm
